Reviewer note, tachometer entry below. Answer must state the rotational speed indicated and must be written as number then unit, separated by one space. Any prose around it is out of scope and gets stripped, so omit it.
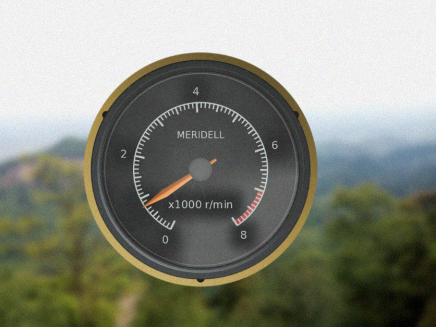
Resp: 800 rpm
